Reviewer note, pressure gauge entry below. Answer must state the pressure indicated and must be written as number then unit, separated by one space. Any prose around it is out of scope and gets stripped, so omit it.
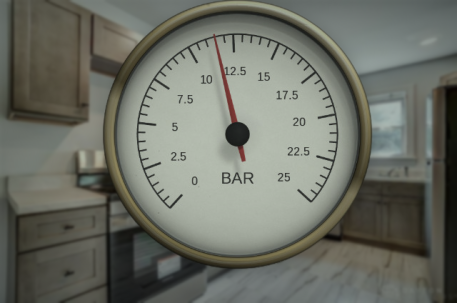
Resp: 11.5 bar
